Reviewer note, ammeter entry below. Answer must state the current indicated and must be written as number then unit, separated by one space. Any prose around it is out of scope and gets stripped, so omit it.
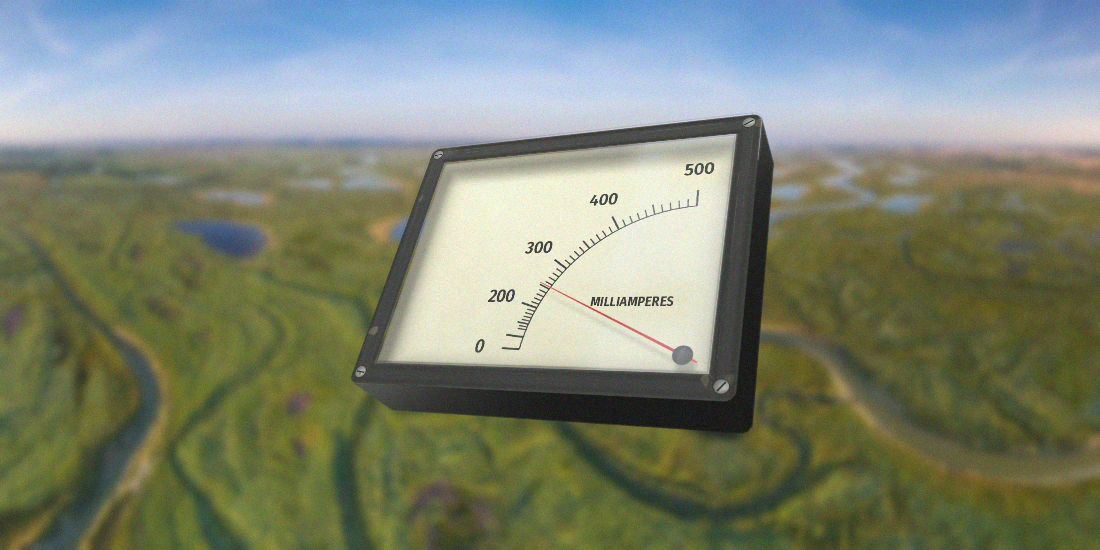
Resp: 250 mA
